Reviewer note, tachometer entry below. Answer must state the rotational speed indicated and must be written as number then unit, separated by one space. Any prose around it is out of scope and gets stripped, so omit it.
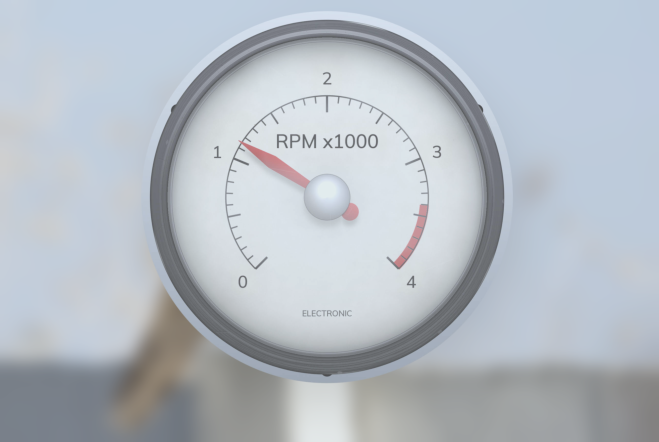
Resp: 1150 rpm
